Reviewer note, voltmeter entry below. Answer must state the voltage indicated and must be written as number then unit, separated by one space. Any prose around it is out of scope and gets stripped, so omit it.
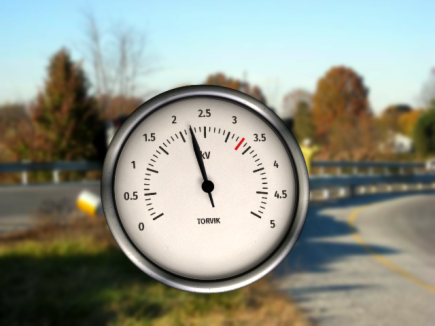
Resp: 2.2 kV
